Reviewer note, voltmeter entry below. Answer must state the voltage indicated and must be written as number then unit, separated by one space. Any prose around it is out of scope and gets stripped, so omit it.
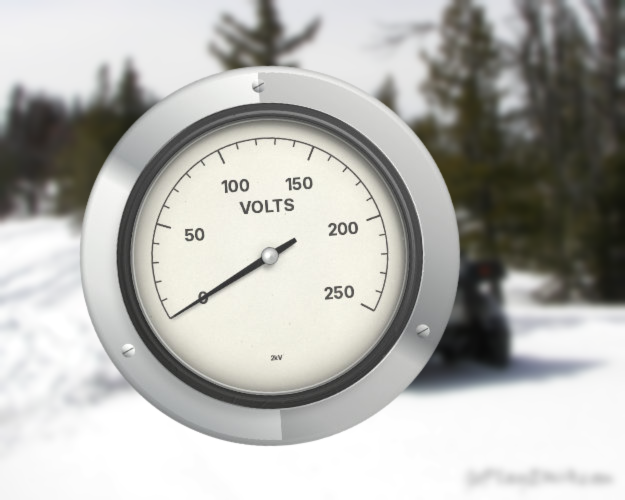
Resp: 0 V
